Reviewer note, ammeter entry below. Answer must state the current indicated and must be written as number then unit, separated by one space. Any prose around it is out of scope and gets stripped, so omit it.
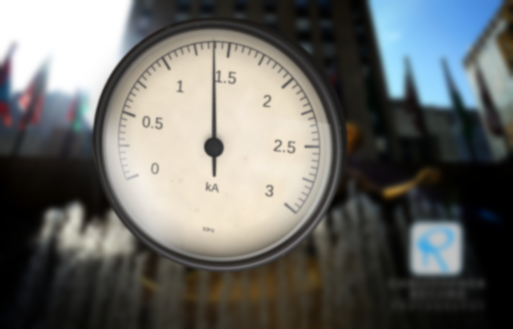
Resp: 1.4 kA
